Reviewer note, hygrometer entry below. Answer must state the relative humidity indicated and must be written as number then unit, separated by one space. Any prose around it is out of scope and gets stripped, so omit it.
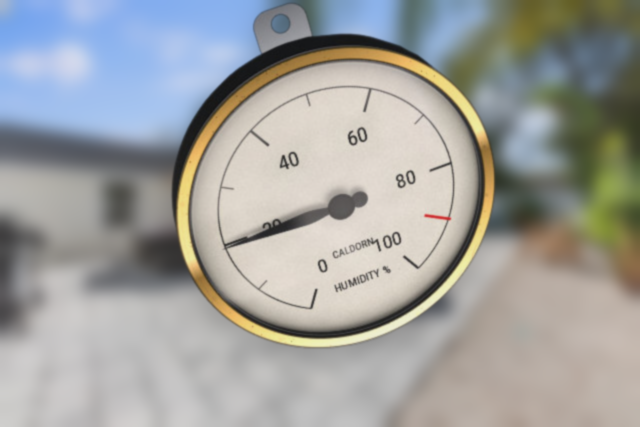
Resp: 20 %
